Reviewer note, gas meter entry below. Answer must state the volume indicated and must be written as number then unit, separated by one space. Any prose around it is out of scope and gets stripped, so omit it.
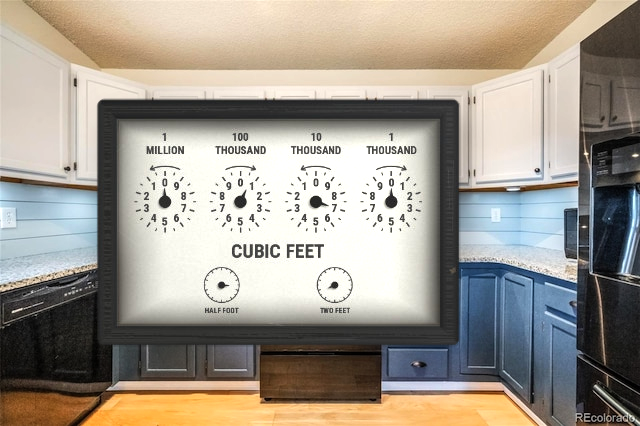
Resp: 7000 ft³
